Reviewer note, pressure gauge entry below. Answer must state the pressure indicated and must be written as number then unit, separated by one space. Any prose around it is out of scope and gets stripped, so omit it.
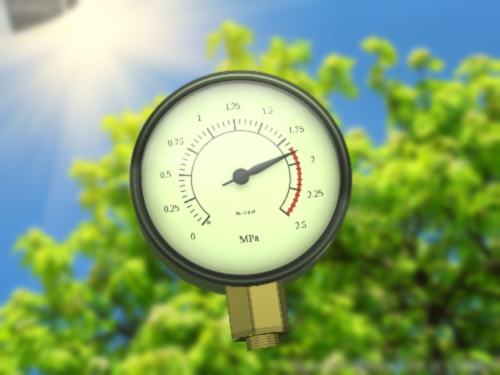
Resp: 1.9 MPa
